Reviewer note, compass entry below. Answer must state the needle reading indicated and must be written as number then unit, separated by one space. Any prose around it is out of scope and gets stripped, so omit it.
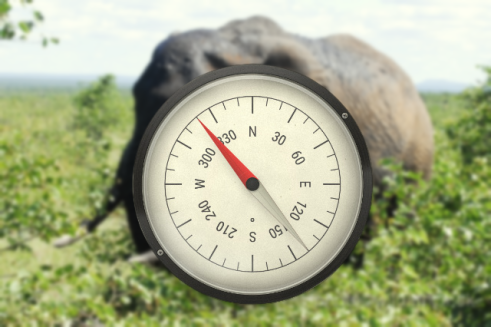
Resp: 320 °
